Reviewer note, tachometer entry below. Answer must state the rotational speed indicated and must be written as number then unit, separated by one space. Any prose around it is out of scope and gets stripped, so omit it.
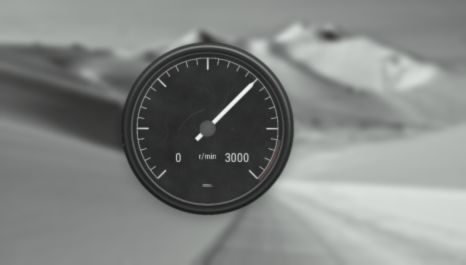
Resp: 2000 rpm
